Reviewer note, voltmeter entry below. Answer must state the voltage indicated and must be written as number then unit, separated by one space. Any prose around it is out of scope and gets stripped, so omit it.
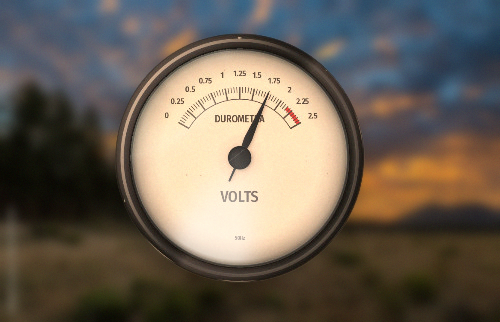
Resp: 1.75 V
